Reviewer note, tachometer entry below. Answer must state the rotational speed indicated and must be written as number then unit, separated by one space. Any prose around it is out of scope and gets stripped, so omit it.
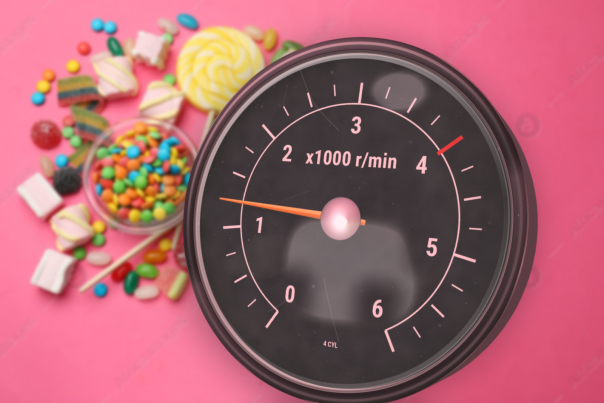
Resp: 1250 rpm
